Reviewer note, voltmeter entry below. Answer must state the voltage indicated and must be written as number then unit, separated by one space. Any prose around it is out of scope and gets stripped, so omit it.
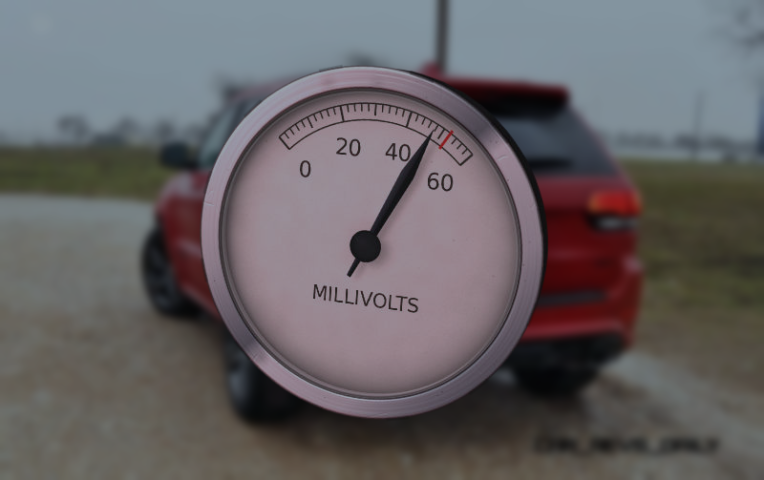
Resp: 48 mV
